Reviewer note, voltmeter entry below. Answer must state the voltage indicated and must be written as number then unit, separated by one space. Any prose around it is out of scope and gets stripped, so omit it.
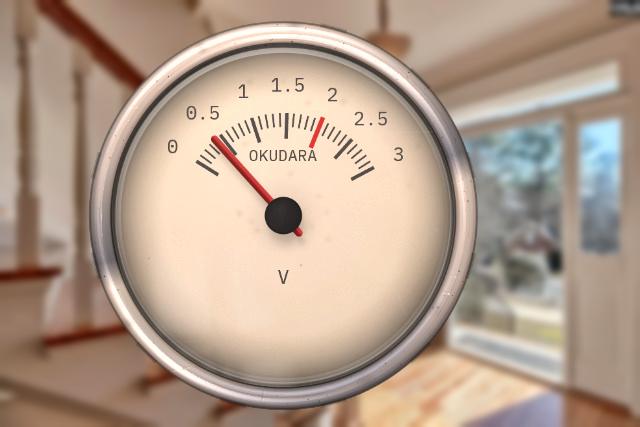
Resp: 0.4 V
